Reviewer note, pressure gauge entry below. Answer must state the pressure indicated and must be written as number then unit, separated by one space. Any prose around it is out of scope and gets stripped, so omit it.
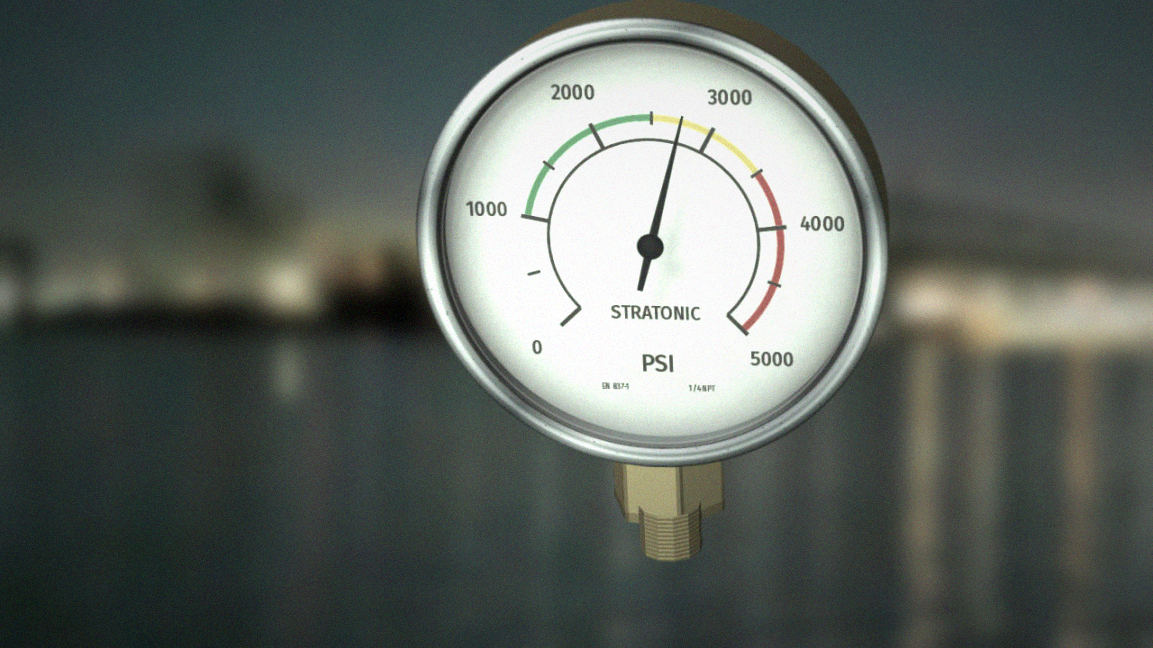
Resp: 2750 psi
